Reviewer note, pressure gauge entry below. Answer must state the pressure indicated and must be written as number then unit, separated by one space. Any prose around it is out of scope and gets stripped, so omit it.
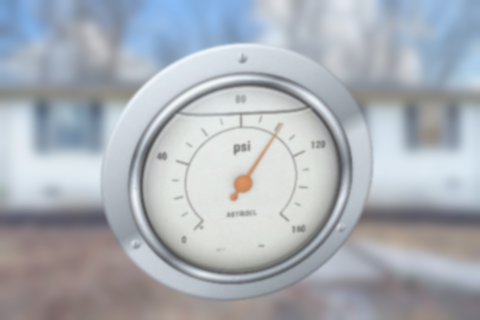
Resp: 100 psi
